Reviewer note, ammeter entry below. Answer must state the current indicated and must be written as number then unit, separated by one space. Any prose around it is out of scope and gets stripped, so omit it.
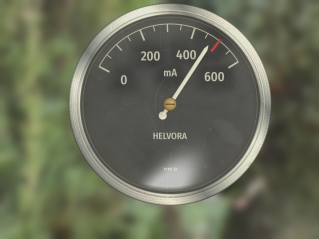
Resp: 475 mA
